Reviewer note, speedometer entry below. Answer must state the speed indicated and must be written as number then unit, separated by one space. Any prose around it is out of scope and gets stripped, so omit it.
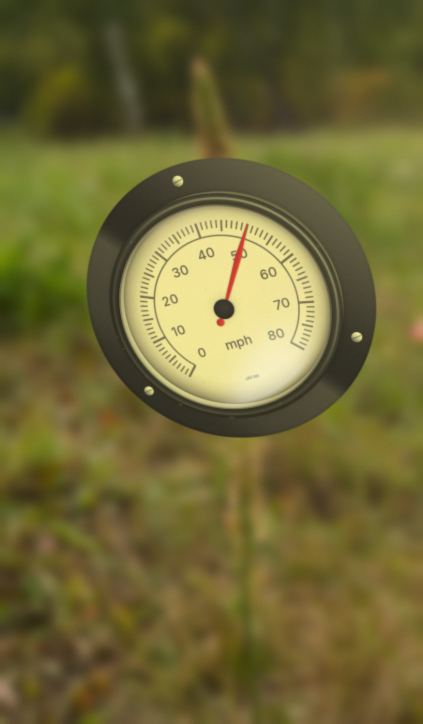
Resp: 50 mph
